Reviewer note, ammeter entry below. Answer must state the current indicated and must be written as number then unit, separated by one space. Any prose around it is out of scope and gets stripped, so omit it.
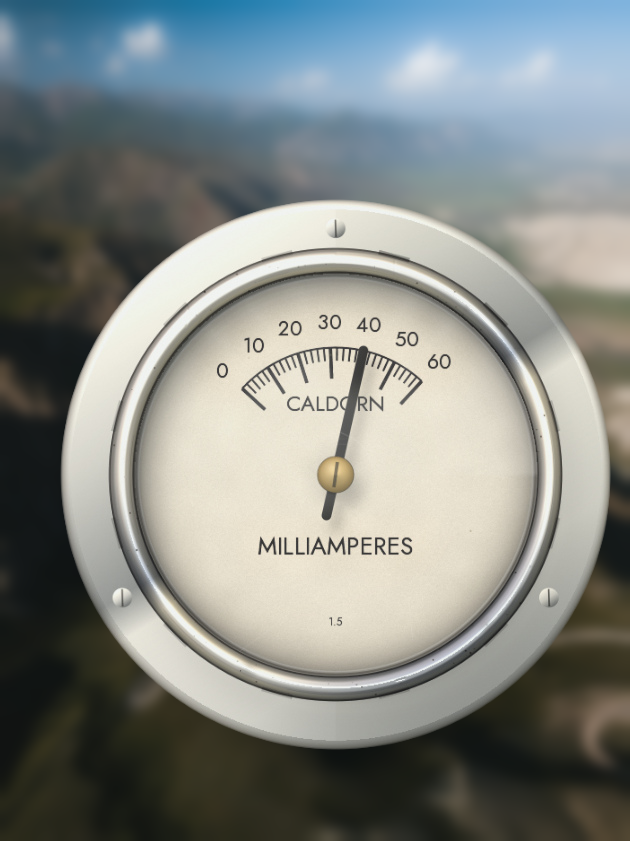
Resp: 40 mA
